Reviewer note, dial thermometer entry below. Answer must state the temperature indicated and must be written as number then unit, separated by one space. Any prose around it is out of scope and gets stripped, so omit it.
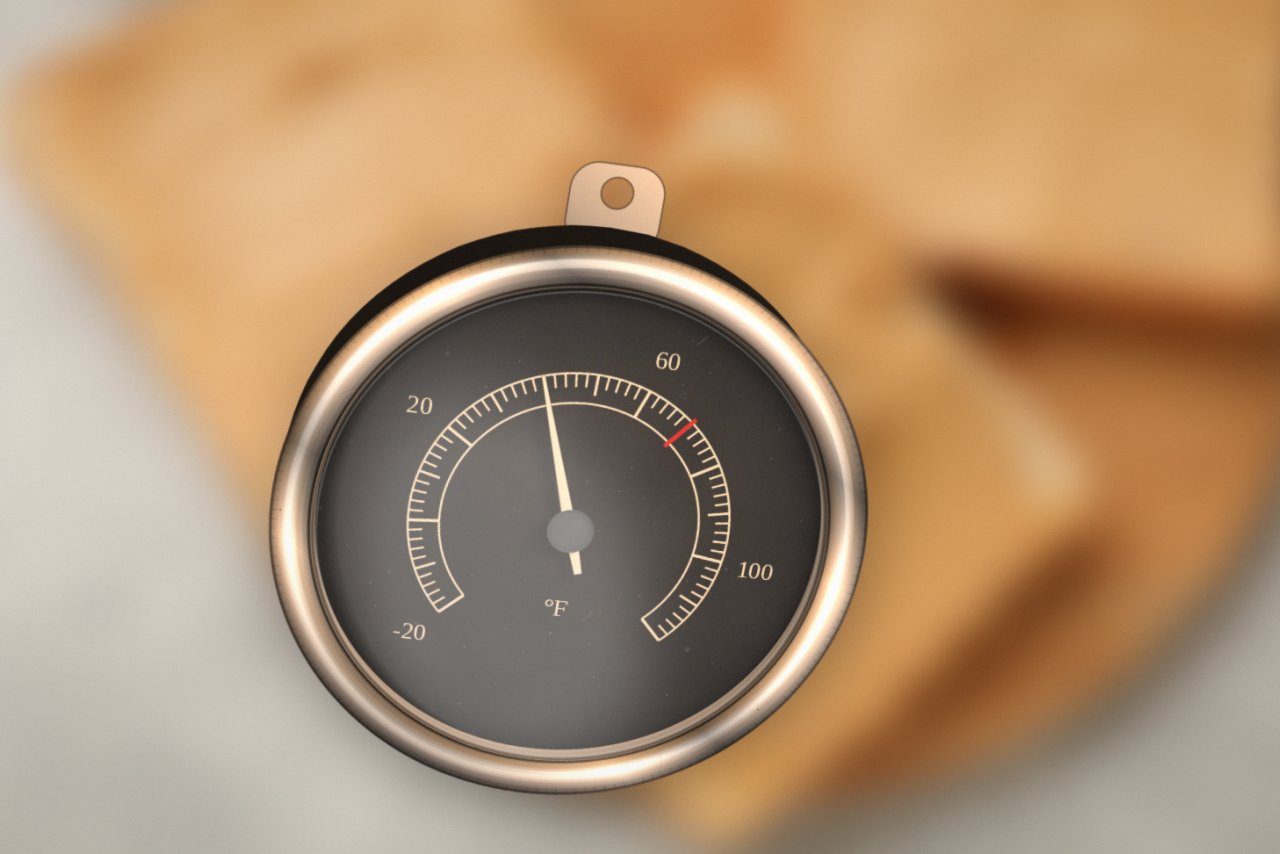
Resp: 40 °F
